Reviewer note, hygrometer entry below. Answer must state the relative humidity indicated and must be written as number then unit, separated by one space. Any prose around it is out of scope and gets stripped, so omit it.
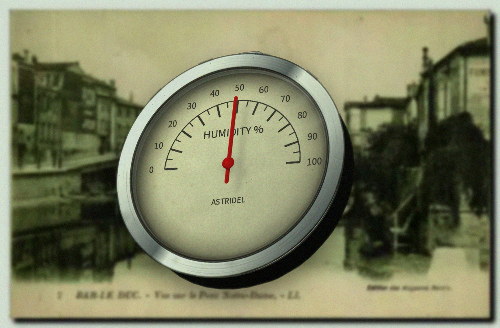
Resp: 50 %
